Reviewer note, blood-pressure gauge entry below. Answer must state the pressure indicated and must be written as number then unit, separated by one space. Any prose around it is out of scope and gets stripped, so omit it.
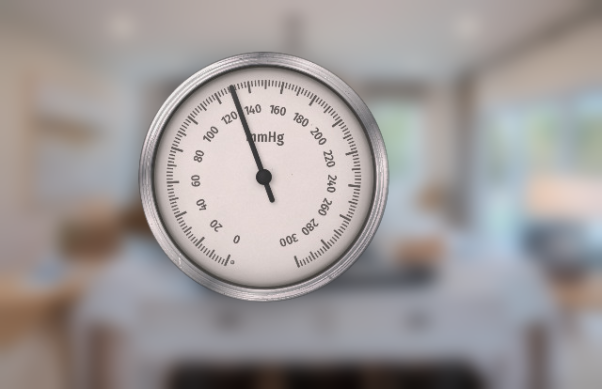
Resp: 130 mmHg
